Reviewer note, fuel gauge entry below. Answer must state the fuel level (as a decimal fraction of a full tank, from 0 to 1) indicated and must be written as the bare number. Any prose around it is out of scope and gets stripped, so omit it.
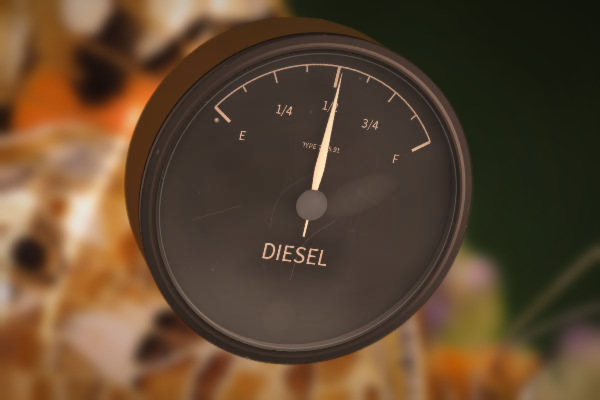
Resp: 0.5
